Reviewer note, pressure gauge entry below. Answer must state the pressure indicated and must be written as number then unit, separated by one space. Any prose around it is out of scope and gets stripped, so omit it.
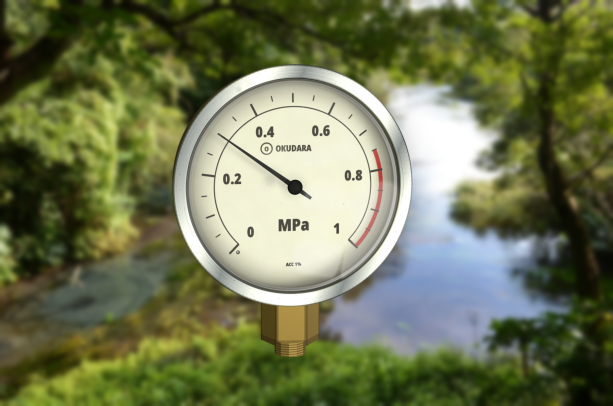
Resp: 0.3 MPa
